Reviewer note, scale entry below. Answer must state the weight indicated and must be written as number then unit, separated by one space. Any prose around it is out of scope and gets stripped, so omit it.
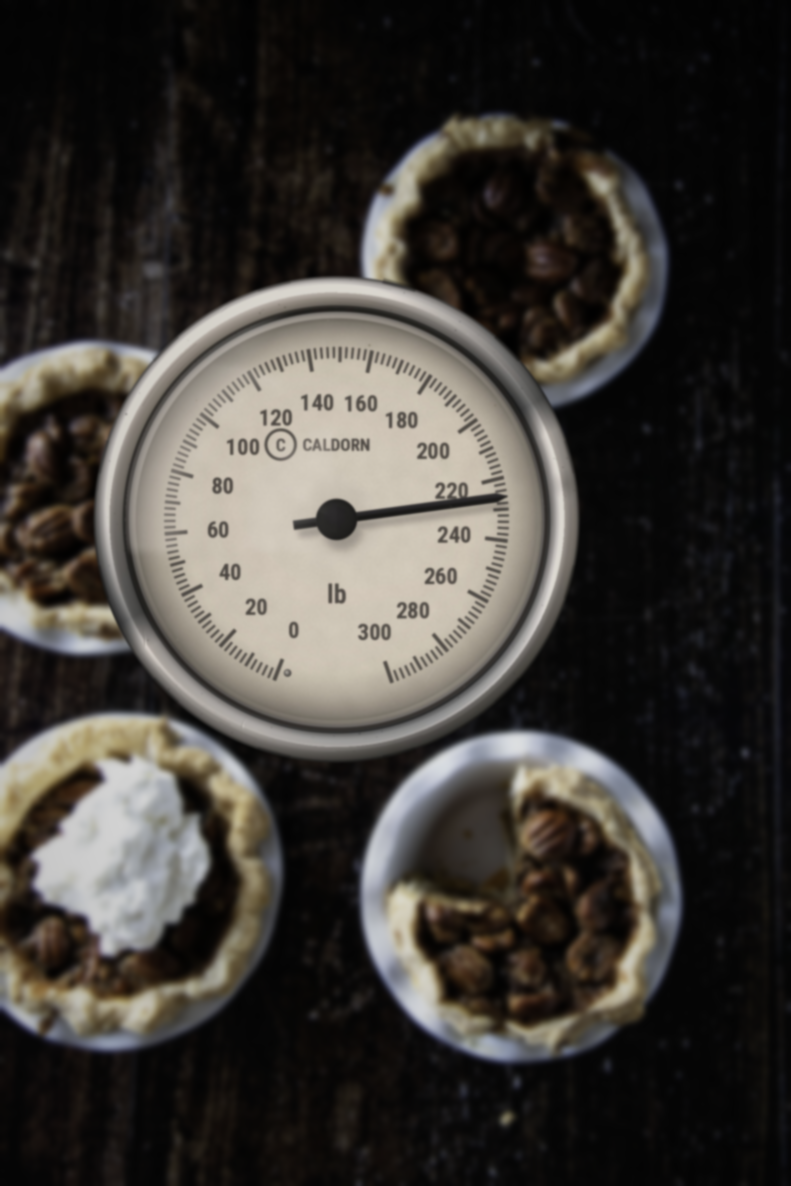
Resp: 226 lb
